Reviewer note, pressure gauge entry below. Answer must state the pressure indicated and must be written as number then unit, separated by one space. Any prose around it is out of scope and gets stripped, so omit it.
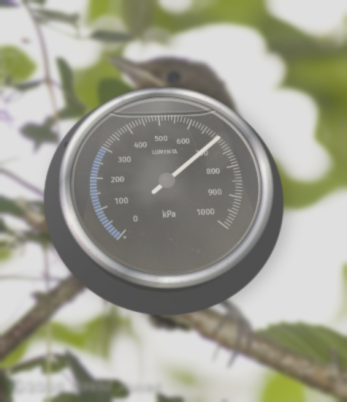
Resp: 700 kPa
